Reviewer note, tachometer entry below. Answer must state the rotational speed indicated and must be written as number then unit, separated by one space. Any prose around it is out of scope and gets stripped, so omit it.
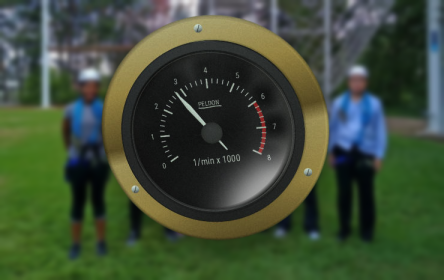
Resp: 2800 rpm
